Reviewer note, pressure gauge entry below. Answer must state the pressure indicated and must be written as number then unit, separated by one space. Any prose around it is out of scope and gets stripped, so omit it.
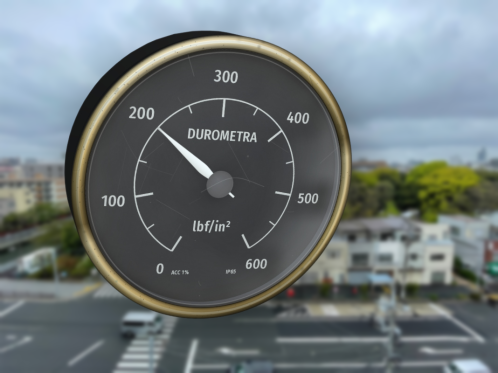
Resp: 200 psi
